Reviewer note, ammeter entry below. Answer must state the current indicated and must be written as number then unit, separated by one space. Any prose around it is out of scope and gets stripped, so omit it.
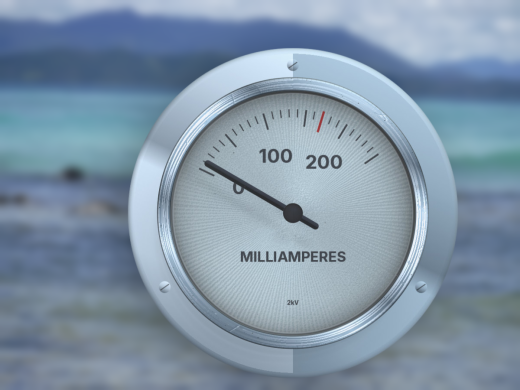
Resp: 10 mA
